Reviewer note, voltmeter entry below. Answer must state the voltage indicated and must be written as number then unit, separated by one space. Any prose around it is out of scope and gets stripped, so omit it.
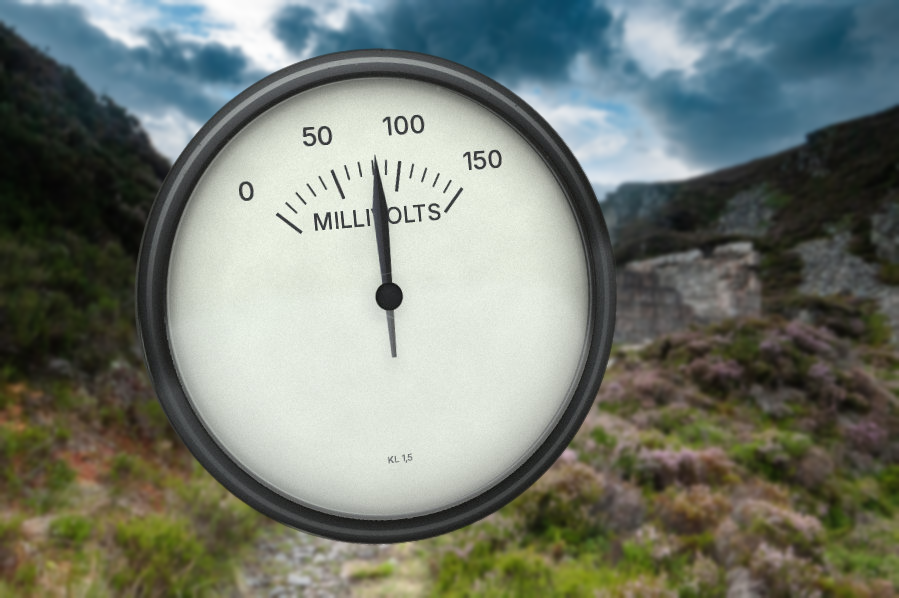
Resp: 80 mV
